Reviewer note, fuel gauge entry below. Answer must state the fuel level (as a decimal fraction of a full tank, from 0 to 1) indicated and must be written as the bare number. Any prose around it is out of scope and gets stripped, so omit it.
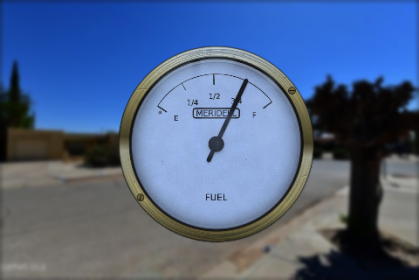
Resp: 0.75
